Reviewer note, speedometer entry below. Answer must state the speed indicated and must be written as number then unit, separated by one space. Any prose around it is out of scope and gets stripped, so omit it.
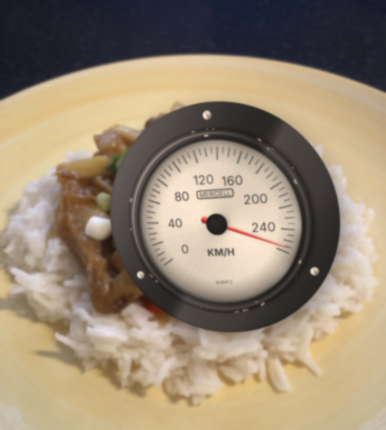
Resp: 255 km/h
